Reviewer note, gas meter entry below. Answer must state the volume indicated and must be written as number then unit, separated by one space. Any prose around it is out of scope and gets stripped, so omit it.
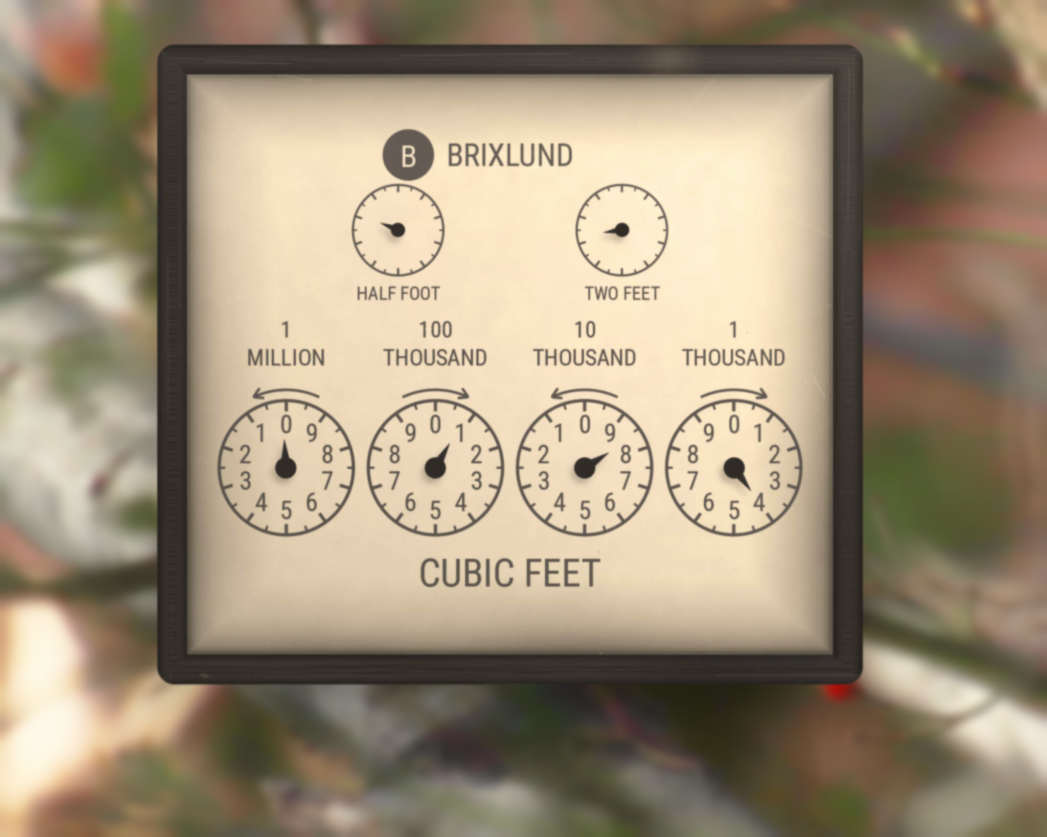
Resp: 8400 ft³
